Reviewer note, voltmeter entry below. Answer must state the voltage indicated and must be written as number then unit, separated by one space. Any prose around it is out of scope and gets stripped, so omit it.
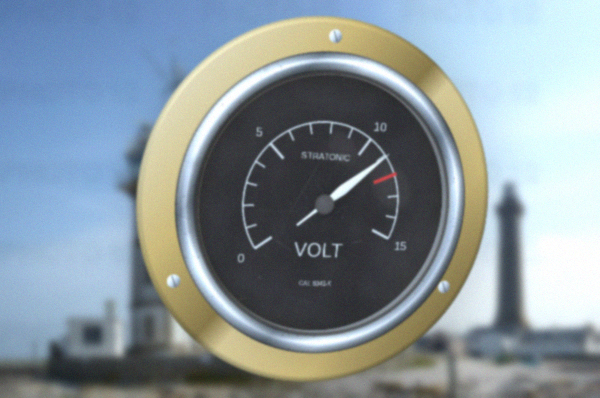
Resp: 11 V
